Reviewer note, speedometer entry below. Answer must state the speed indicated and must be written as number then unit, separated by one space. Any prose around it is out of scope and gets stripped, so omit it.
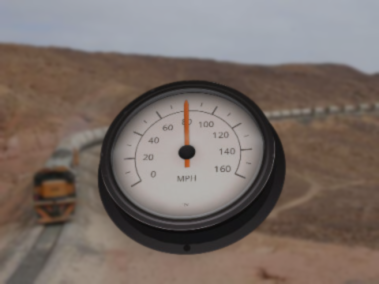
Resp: 80 mph
